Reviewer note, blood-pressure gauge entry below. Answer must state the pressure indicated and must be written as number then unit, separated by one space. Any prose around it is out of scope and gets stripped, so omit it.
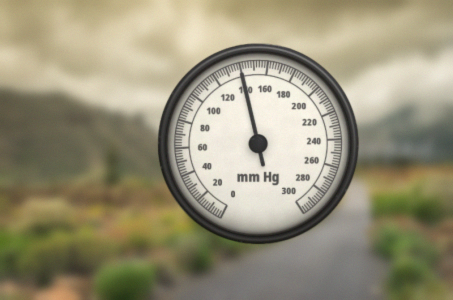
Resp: 140 mmHg
